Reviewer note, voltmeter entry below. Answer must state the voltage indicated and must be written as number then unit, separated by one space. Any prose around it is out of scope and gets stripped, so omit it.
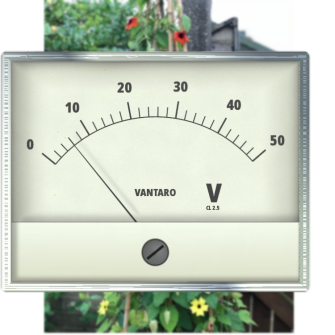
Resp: 6 V
